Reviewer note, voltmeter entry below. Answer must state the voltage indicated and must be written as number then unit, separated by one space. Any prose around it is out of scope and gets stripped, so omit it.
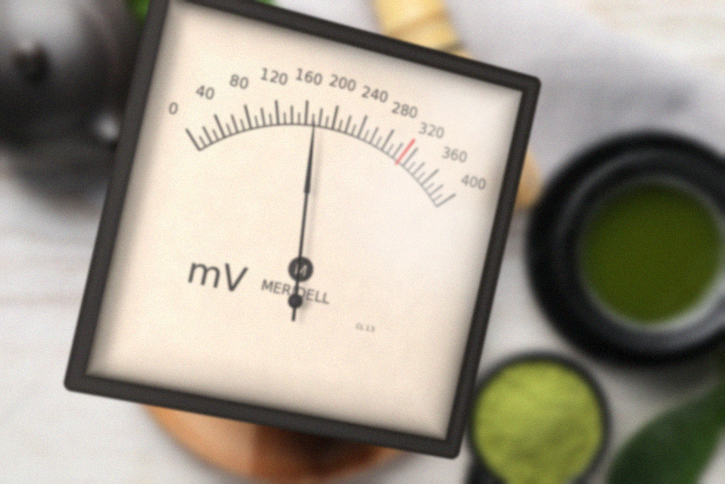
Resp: 170 mV
